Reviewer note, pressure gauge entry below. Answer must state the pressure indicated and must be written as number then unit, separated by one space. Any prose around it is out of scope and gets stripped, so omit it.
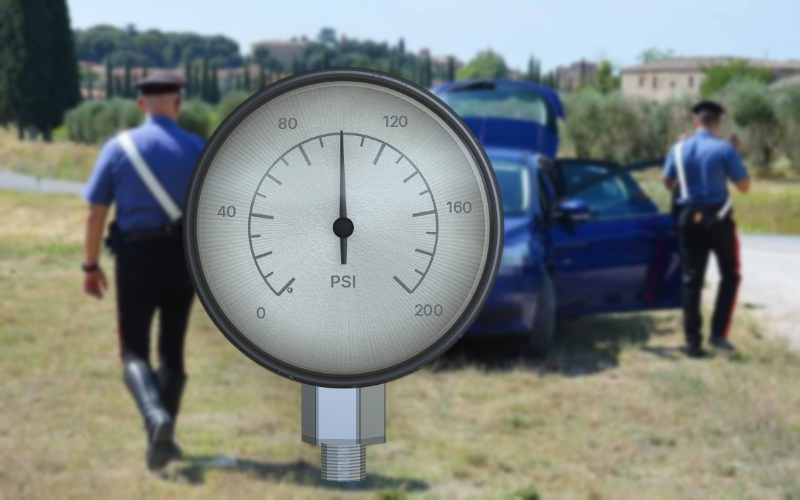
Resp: 100 psi
